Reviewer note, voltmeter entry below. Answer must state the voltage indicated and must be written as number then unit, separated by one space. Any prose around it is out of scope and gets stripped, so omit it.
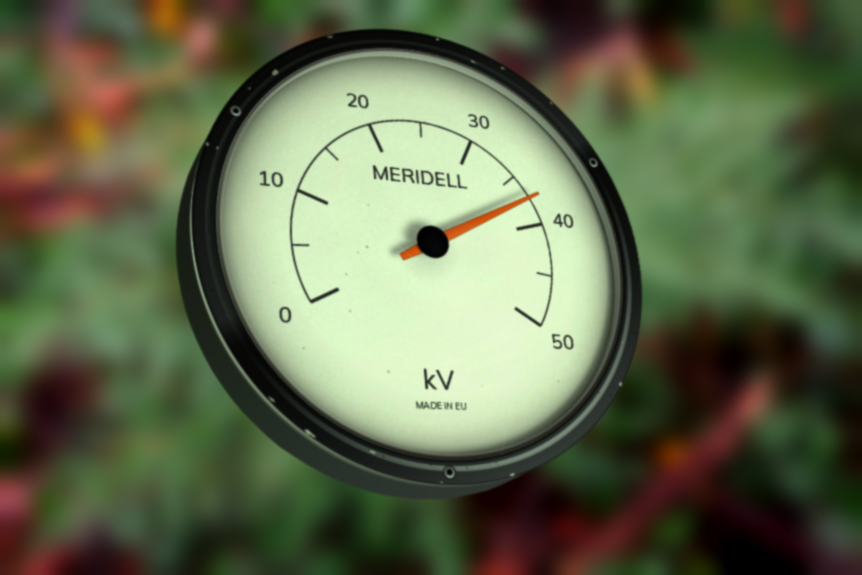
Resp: 37.5 kV
